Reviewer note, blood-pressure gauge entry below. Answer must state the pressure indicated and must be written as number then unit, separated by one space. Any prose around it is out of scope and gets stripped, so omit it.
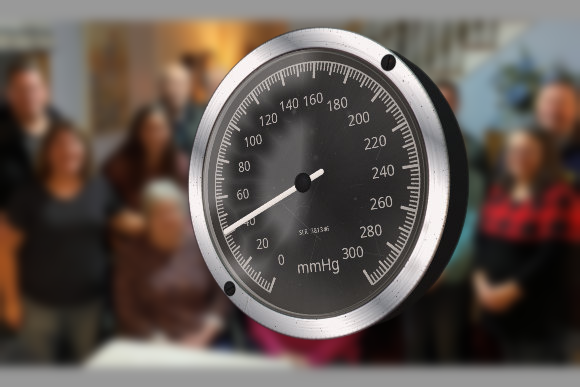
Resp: 40 mmHg
